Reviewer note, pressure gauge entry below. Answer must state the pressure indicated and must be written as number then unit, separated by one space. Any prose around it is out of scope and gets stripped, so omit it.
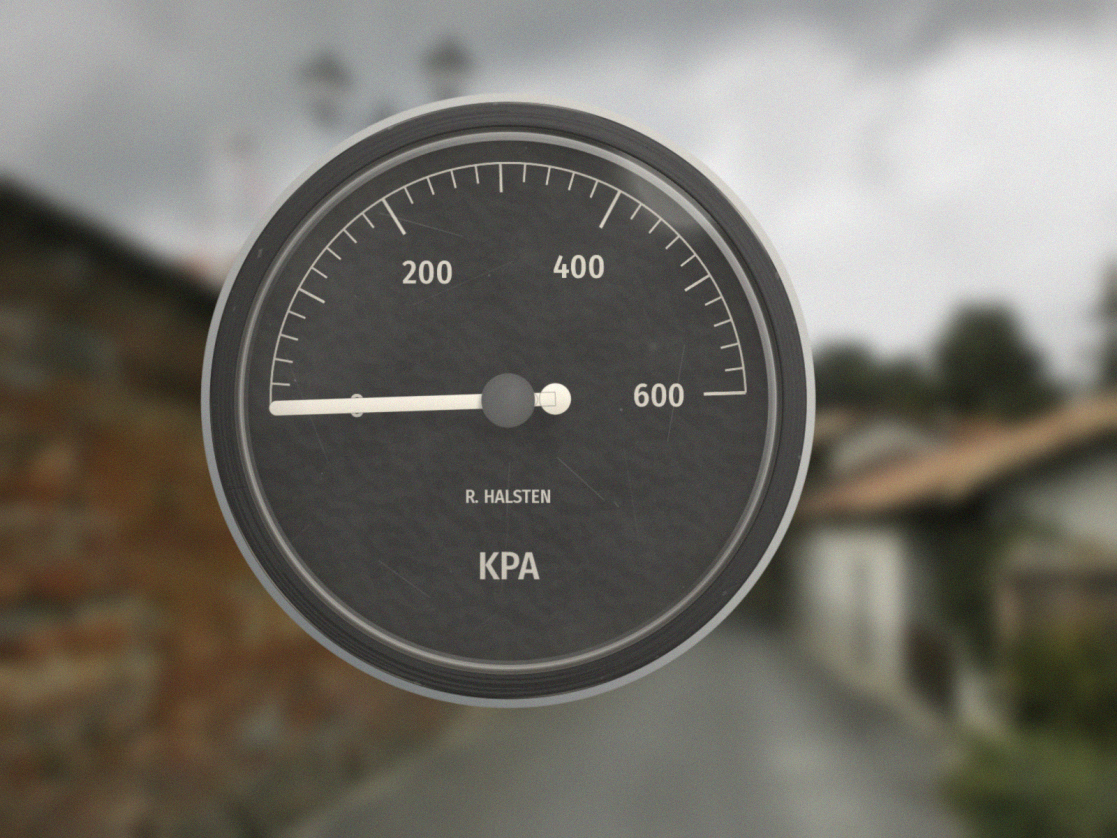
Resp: 0 kPa
